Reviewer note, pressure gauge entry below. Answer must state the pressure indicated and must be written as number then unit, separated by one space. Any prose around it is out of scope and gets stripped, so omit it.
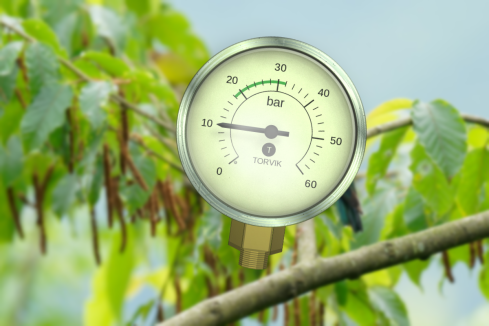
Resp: 10 bar
